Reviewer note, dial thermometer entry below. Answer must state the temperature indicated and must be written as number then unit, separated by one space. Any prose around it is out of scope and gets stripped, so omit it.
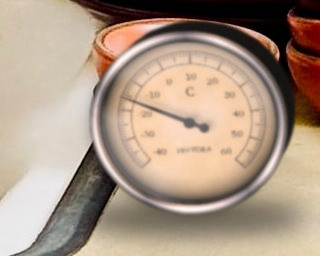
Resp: -15 °C
